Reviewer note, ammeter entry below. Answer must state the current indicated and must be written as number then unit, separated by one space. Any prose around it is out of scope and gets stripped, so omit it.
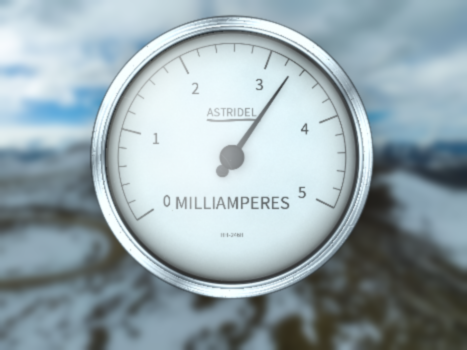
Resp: 3.3 mA
